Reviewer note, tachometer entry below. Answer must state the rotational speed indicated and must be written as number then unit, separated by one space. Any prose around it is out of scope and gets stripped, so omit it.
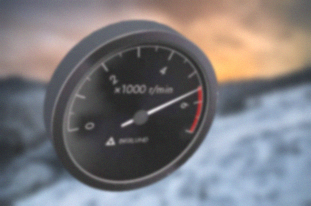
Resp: 5500 rpm
